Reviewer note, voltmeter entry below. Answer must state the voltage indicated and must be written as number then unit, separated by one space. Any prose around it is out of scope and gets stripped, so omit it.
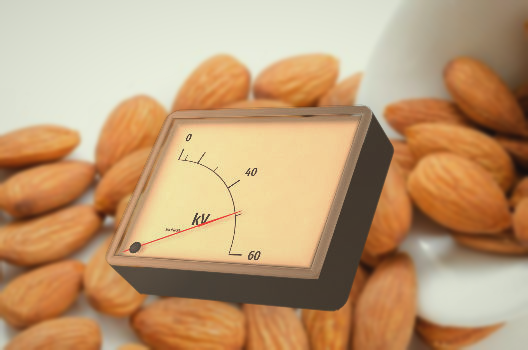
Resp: 50 kV
